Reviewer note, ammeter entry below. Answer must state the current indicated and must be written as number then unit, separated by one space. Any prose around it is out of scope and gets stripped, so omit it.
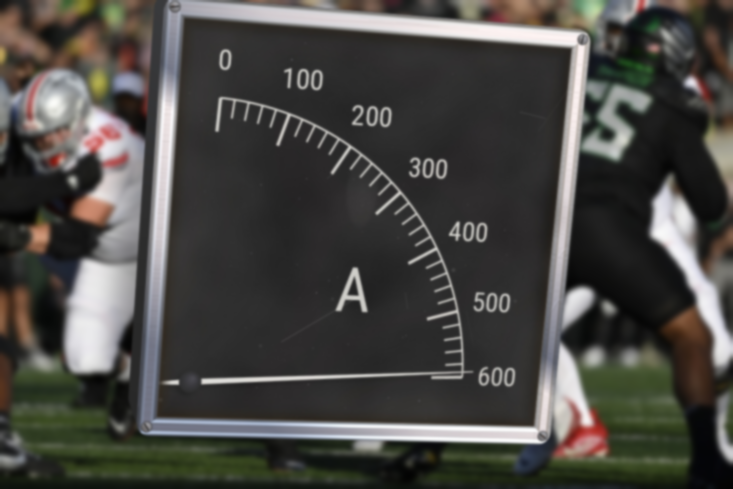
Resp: 590 A
